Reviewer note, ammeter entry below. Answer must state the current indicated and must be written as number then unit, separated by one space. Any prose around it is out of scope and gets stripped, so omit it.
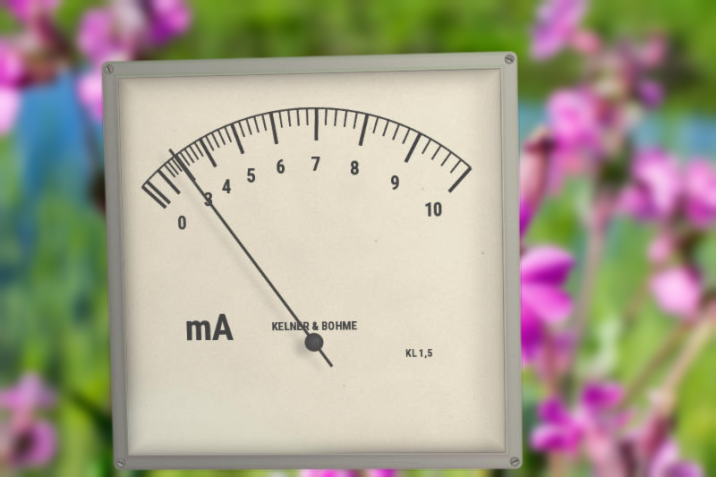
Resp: 3 mA
